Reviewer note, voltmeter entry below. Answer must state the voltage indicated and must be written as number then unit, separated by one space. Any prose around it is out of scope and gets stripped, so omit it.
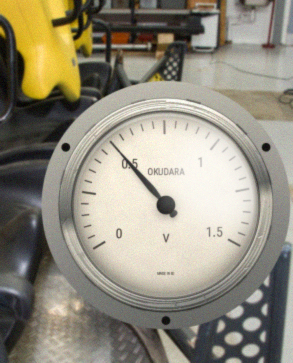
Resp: 0.5 V
